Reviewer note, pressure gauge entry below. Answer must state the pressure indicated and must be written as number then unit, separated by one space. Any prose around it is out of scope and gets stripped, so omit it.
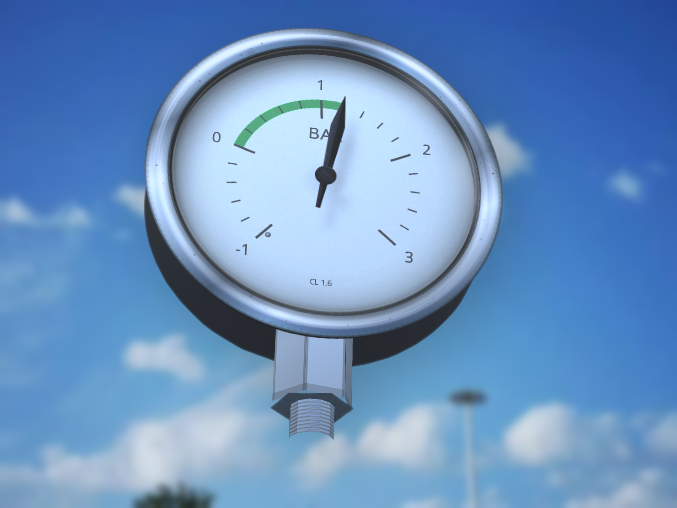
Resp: 1.2 bar
